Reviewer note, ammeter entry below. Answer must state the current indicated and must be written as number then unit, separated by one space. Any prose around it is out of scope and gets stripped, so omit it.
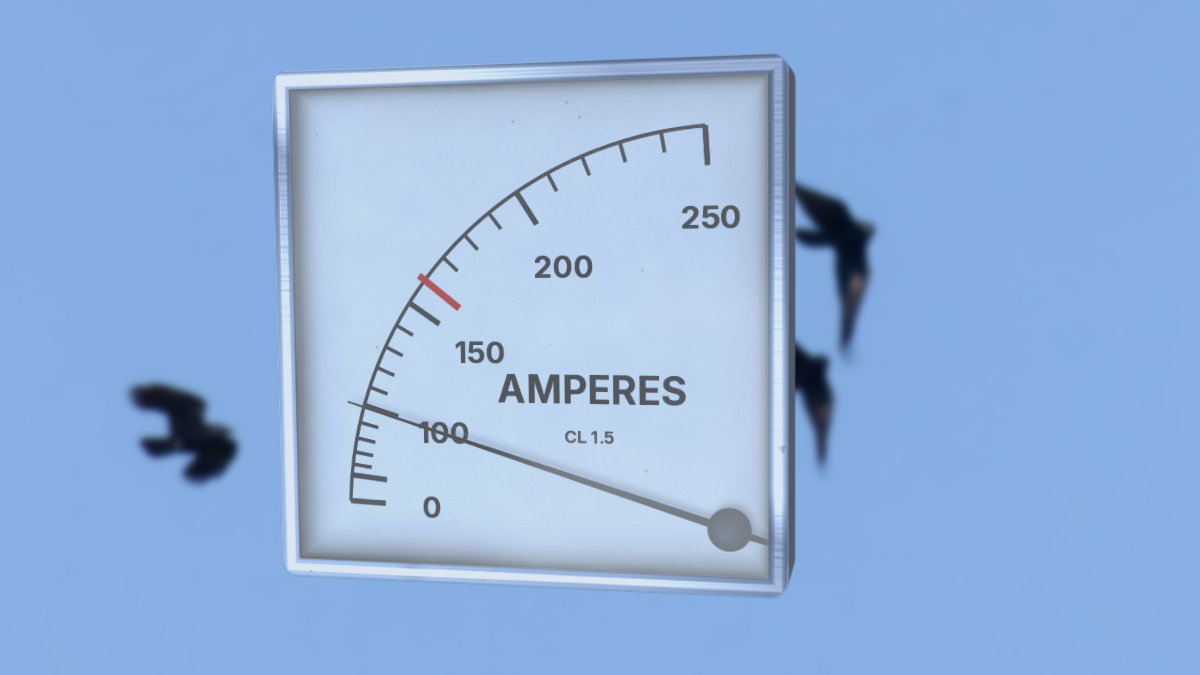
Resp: 100 A
